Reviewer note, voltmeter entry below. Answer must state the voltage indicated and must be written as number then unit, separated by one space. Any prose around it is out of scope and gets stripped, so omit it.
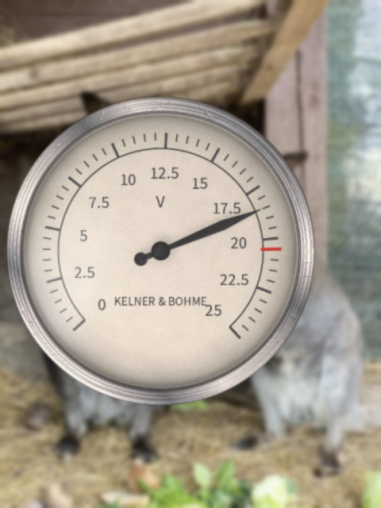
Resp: 18.5 V
